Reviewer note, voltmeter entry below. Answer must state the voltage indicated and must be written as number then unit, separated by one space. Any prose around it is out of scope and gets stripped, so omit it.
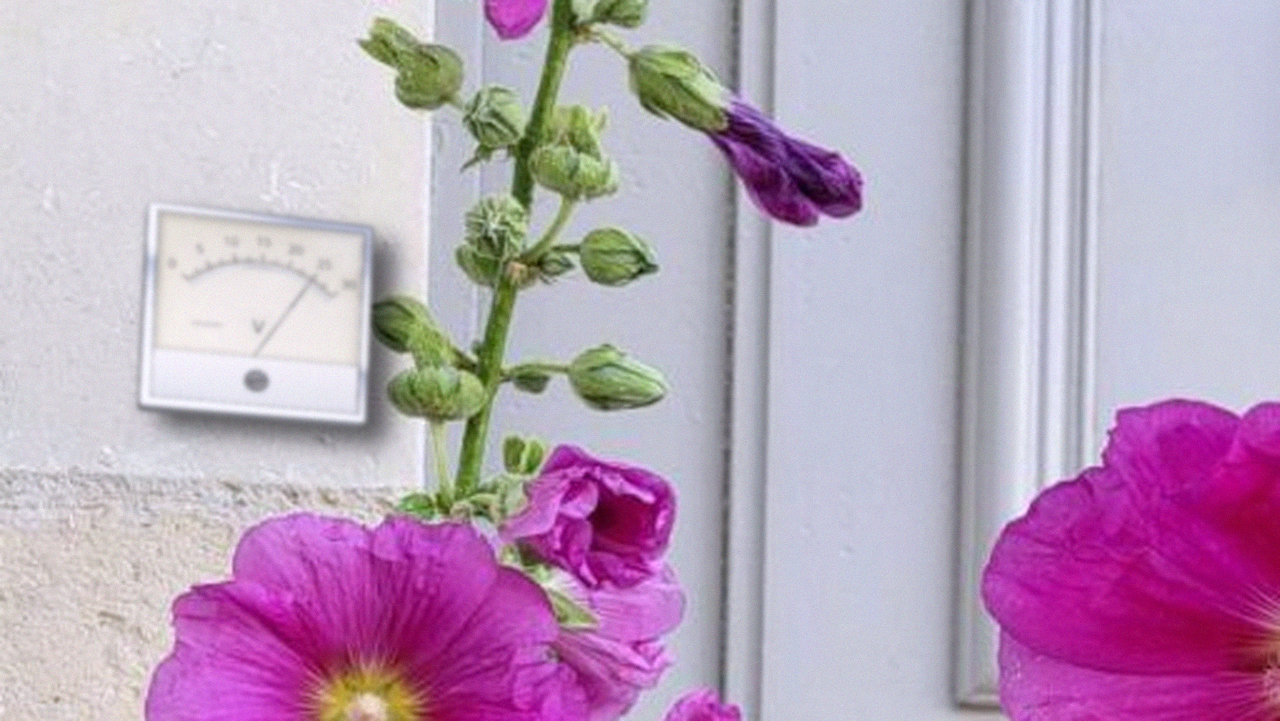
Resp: 25 V
